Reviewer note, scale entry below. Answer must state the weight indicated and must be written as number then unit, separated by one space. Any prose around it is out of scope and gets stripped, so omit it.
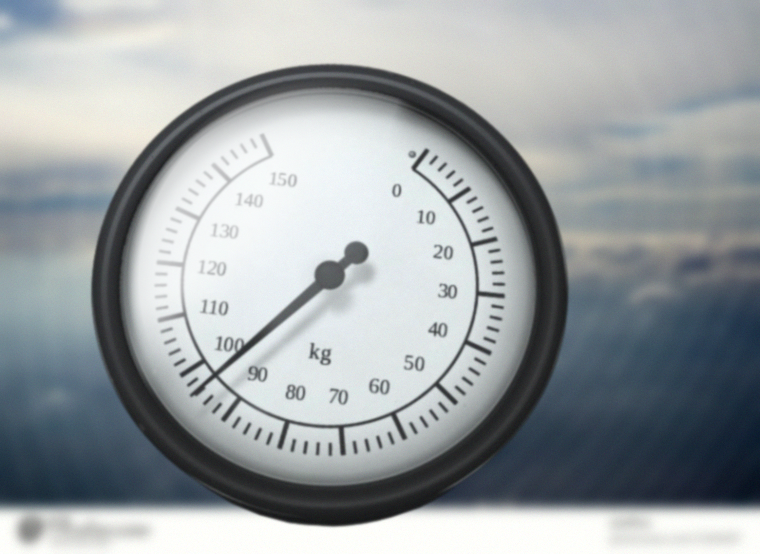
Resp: 96 kg
